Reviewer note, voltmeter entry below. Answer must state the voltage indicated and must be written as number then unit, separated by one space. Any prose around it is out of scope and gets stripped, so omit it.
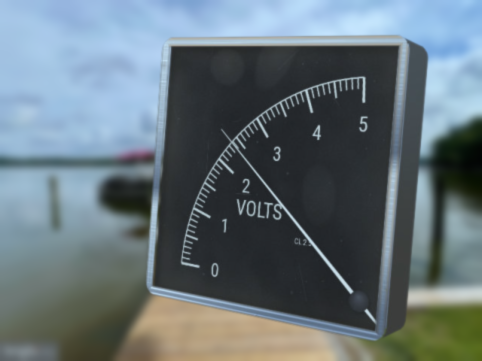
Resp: 2.4 V
